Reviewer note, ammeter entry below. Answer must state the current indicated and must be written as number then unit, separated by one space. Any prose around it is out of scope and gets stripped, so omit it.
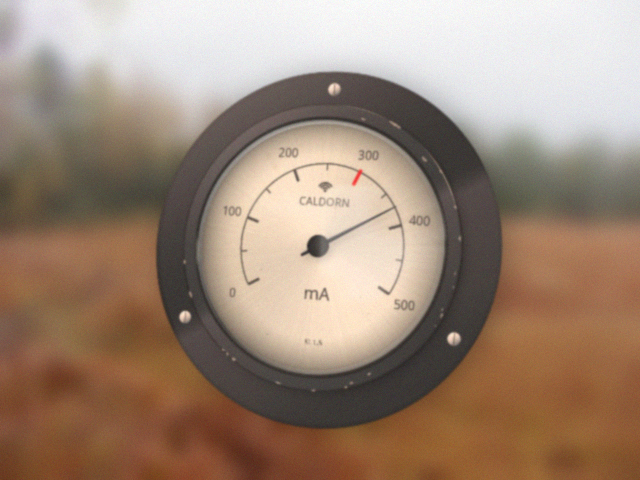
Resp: 375 mA
